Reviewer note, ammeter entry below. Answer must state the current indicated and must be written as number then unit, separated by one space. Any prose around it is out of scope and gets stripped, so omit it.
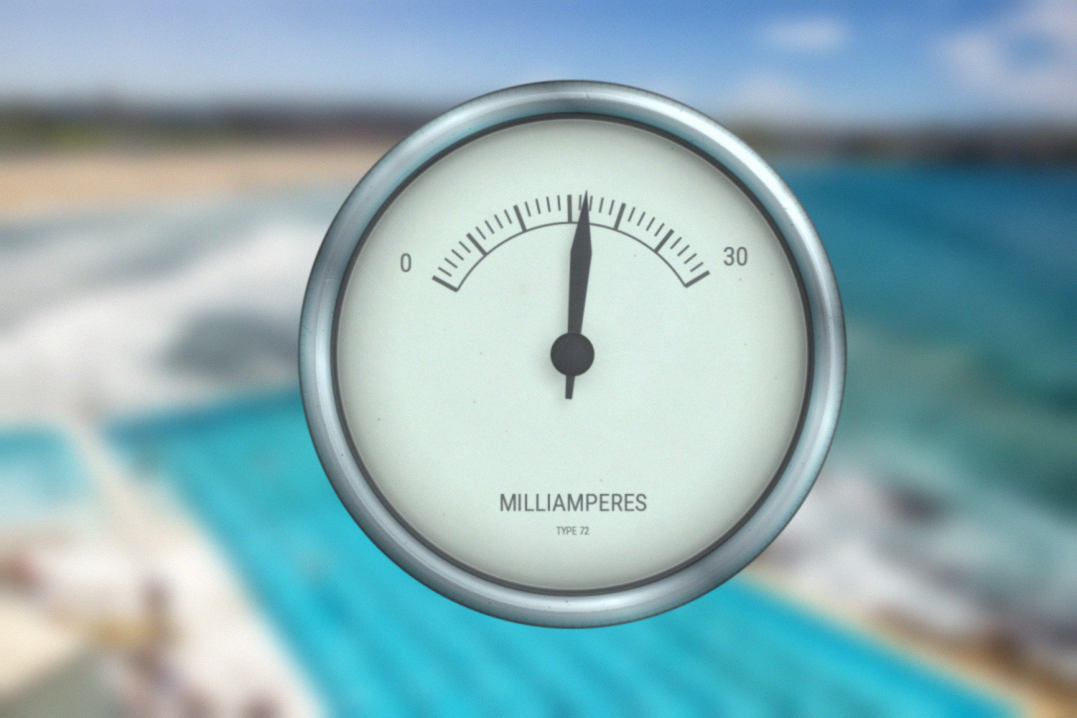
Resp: 16.5 mA
